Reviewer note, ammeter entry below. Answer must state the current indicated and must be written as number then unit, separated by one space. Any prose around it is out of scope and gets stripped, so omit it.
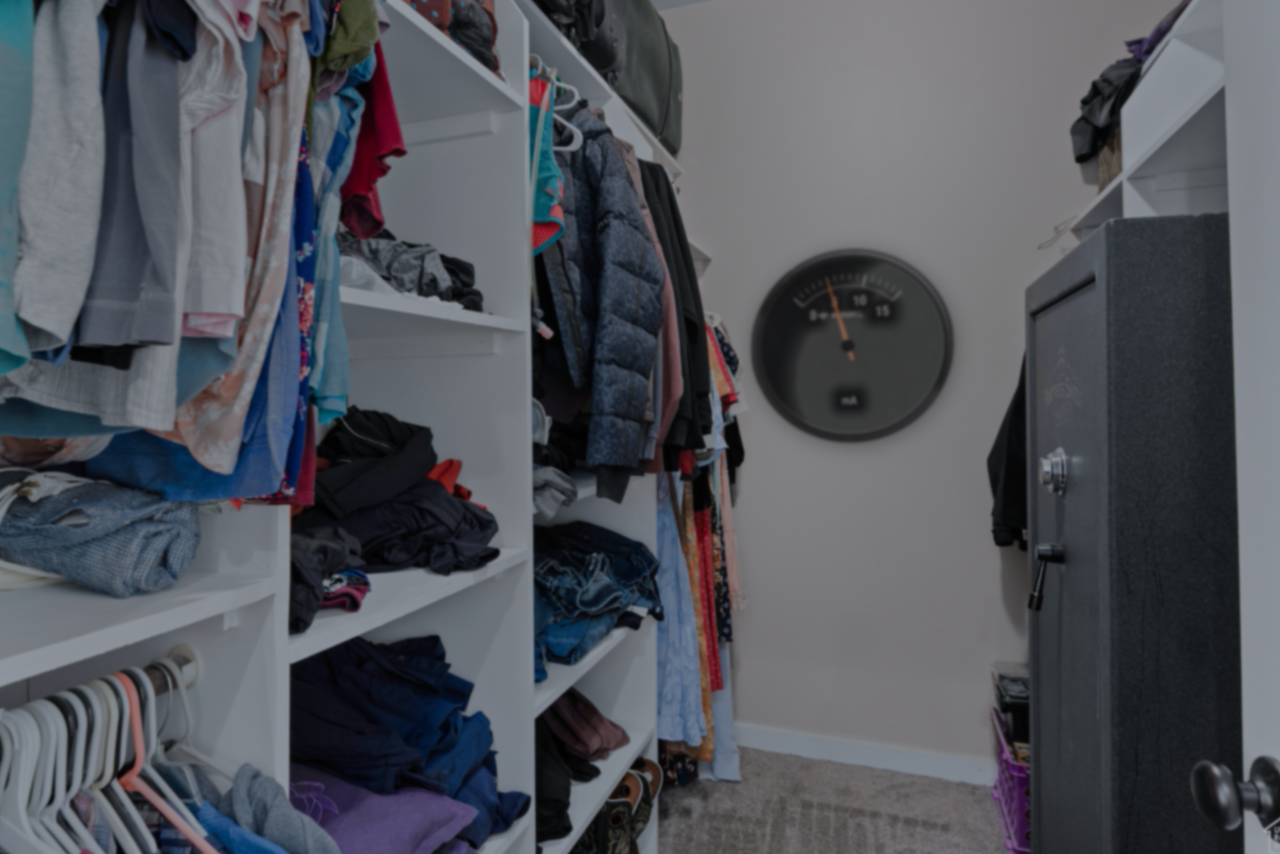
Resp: 5 mA
